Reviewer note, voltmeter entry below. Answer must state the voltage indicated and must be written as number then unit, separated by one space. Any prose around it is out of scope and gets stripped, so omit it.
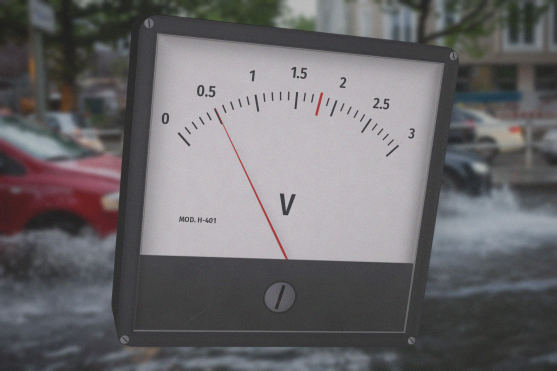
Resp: 0.5 V
